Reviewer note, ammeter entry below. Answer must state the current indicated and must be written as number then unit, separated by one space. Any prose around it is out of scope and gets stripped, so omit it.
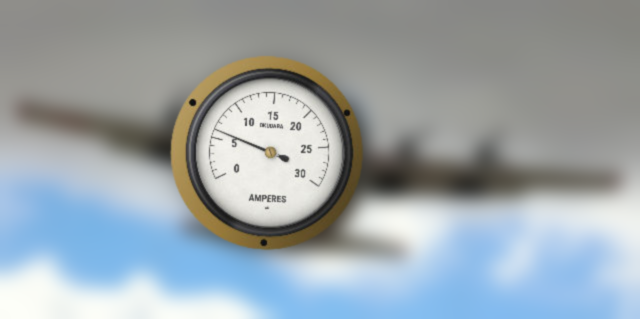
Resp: 6 A
